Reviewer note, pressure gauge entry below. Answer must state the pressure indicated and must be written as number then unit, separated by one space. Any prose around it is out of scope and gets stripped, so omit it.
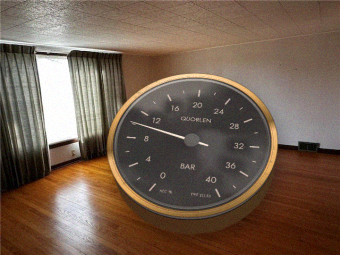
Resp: 10 bar
